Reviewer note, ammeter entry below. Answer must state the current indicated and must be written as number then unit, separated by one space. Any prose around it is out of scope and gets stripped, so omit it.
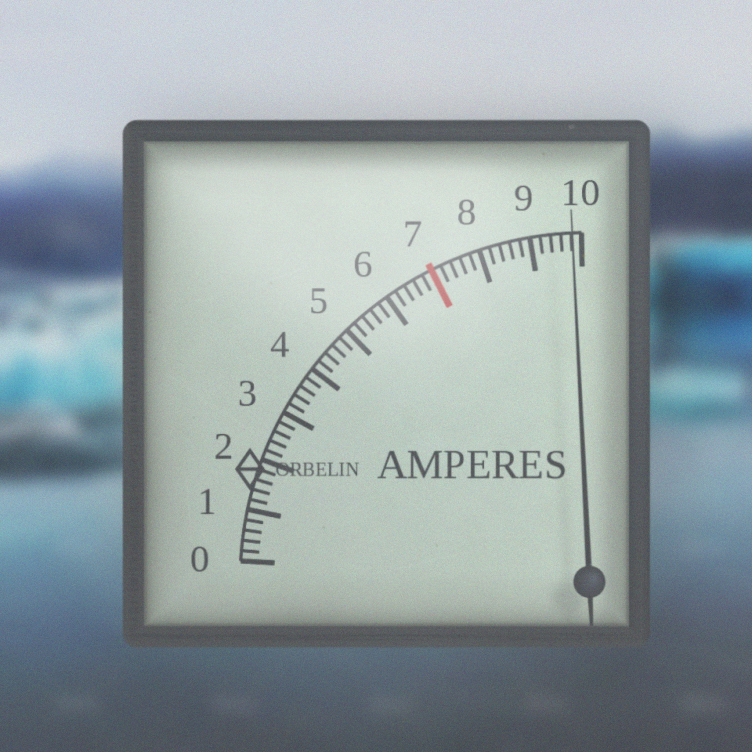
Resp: 9.8 A
